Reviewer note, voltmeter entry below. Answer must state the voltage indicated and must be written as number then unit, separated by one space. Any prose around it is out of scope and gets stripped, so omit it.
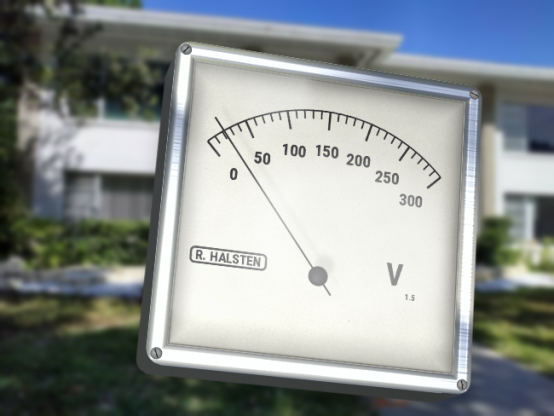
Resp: 20 V
